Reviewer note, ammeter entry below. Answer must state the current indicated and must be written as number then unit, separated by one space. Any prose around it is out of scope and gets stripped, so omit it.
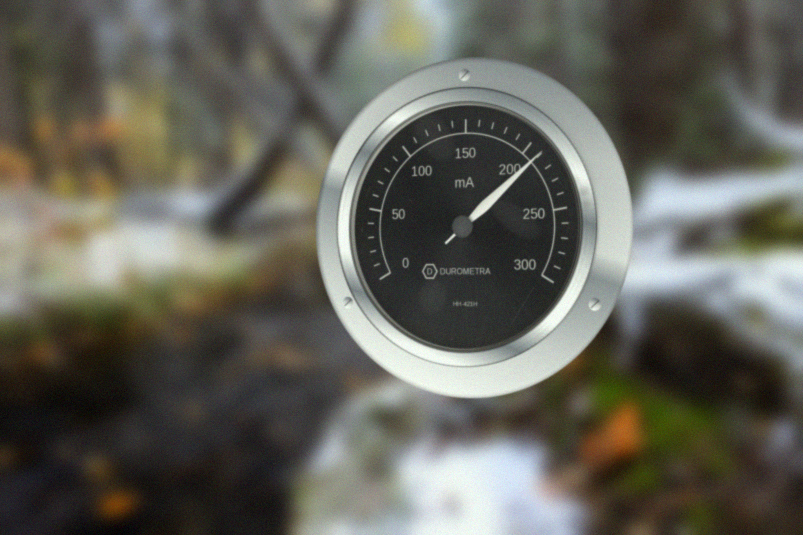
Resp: 210 mA
